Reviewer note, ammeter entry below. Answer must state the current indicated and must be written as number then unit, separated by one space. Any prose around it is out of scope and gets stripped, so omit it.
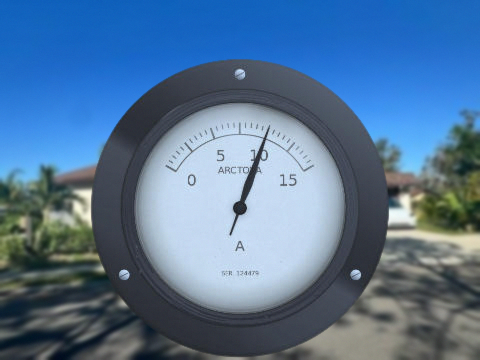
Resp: 10 A
